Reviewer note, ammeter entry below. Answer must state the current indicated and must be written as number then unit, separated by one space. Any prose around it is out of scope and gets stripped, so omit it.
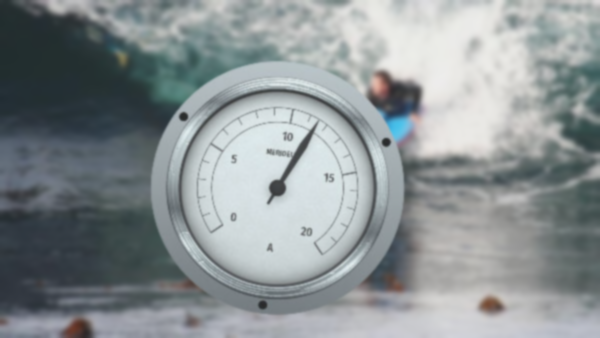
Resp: 11.5 A
